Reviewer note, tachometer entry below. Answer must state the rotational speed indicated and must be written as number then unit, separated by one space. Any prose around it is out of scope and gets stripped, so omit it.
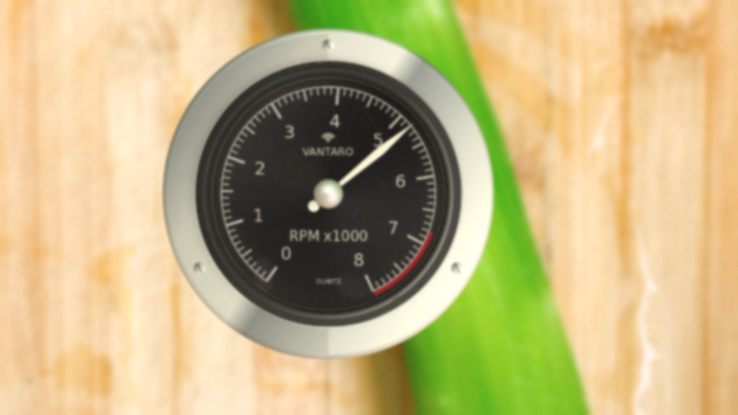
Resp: 5200 rpm
